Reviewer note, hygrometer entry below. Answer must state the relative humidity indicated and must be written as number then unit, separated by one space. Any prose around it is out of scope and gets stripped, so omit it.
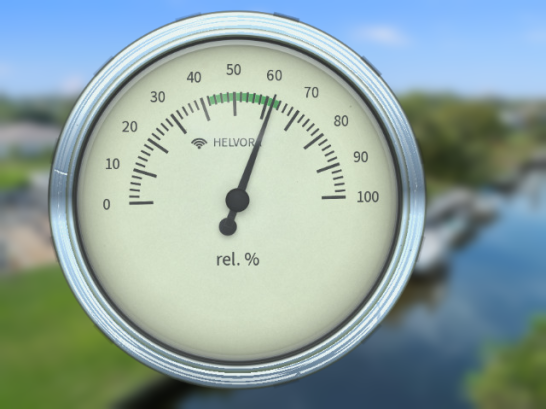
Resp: 62 %
